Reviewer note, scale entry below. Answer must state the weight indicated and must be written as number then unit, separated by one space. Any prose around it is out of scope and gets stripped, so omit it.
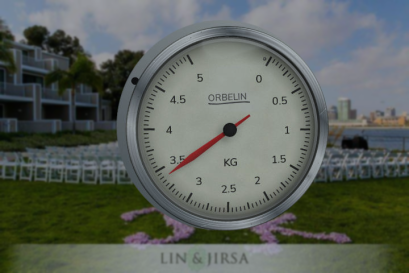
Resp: 3.4 kg
